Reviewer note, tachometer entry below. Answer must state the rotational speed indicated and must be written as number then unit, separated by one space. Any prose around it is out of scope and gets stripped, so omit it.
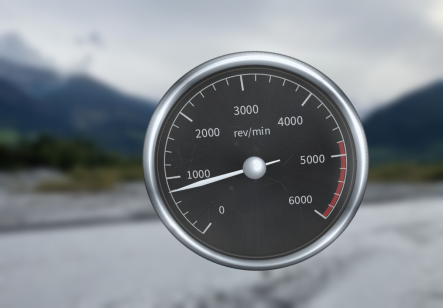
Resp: 800 rpm
